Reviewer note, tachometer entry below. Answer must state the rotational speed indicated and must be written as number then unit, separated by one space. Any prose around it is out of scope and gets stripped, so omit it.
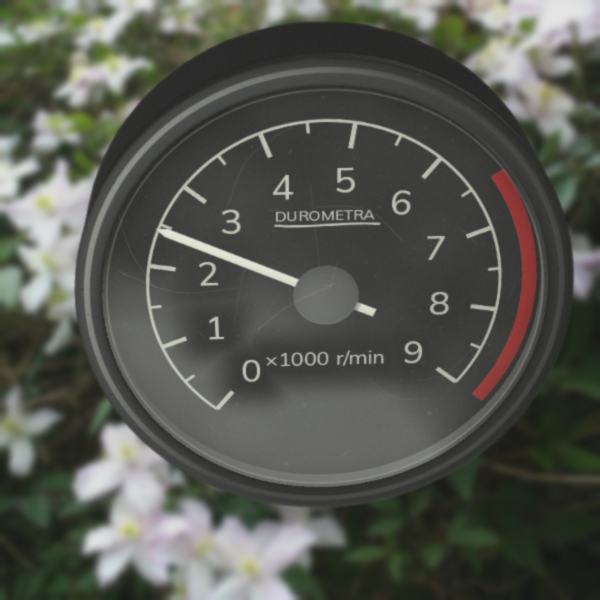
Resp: 2500 rpm
